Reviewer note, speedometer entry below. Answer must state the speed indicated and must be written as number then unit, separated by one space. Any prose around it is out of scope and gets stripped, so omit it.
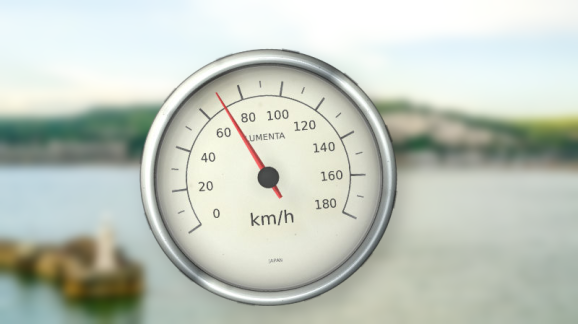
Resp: 70 km/h
